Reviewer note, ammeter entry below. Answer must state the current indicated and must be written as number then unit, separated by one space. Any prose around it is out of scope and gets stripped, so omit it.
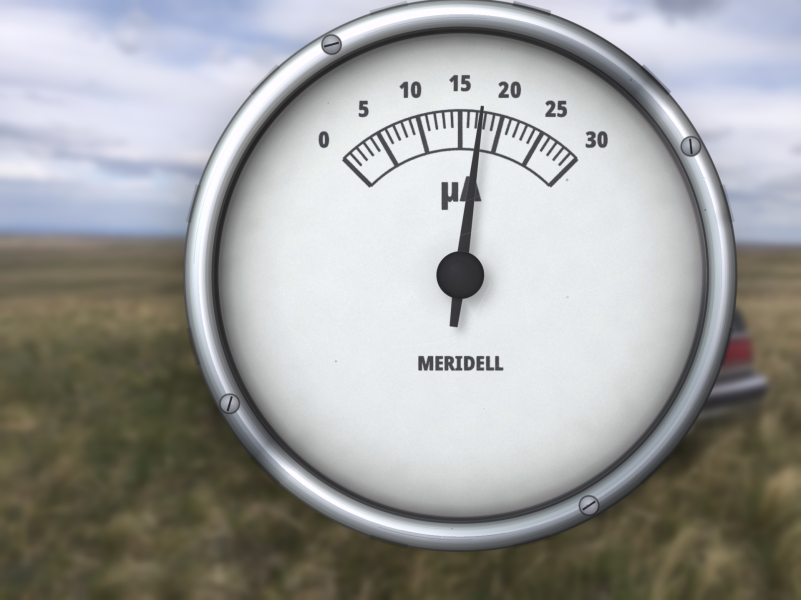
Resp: 17.5 µA
